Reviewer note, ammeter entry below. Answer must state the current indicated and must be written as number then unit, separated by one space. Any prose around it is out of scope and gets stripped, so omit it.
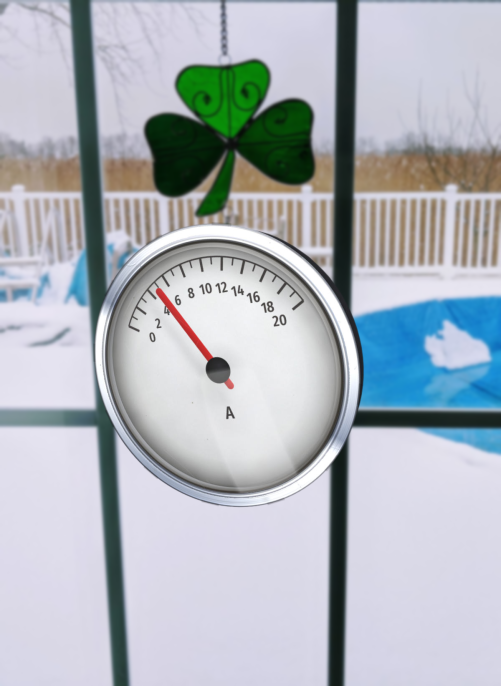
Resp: 5 A
